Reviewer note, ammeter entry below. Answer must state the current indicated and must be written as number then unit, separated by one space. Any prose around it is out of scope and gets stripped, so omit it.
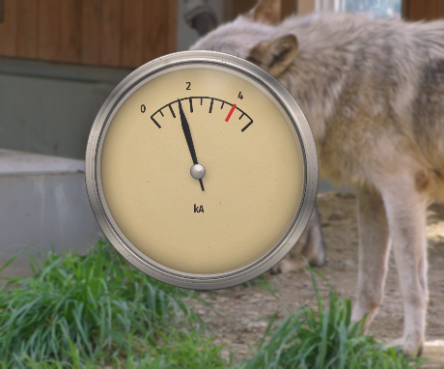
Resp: 1.5 kA
